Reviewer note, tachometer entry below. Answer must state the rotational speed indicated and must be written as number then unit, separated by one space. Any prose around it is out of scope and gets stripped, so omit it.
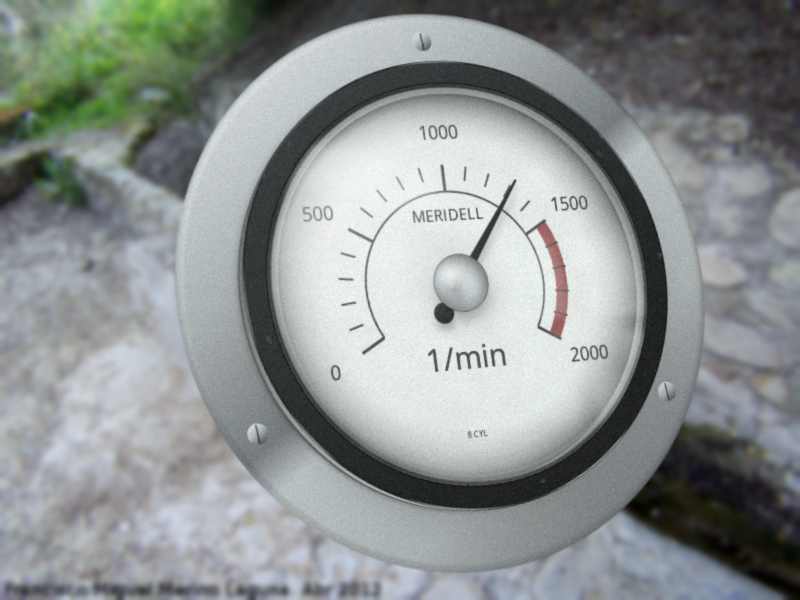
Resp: 1300 rpm
